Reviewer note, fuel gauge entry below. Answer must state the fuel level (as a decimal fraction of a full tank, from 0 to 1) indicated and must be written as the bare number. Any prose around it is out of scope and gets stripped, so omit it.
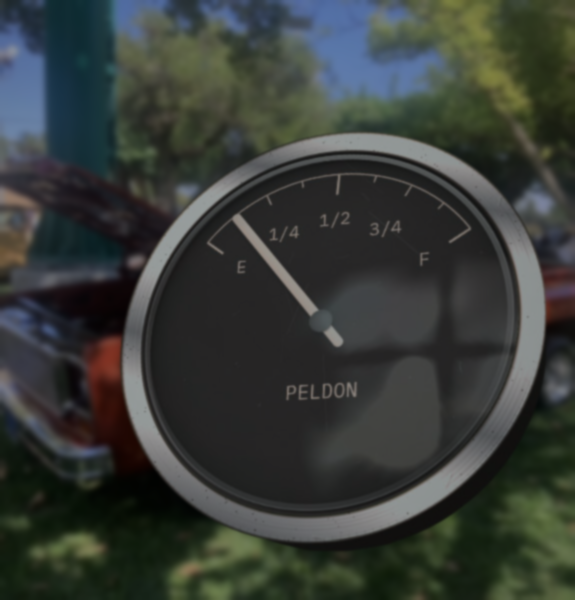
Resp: 0.125
